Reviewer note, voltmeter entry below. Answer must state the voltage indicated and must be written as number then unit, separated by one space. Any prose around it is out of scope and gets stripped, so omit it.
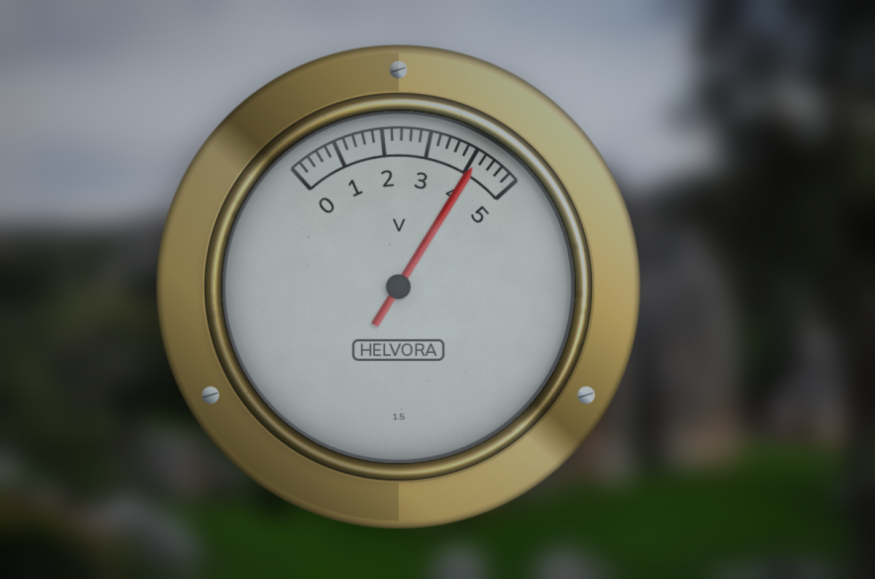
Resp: 4.1 V
